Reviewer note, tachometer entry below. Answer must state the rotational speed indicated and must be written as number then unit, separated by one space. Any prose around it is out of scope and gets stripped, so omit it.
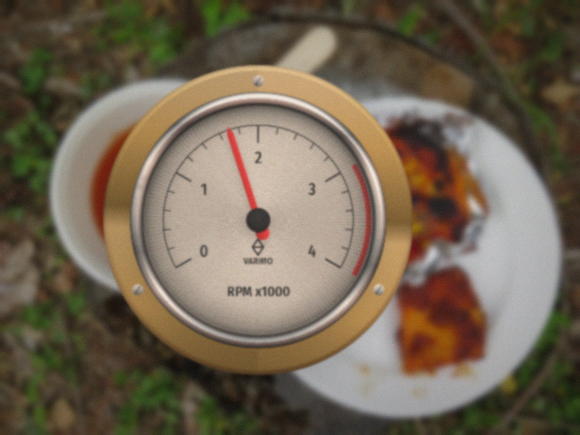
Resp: 1700 rpm
